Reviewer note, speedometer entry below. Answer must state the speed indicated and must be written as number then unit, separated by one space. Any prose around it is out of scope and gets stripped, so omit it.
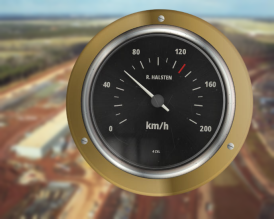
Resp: 60 km/h
